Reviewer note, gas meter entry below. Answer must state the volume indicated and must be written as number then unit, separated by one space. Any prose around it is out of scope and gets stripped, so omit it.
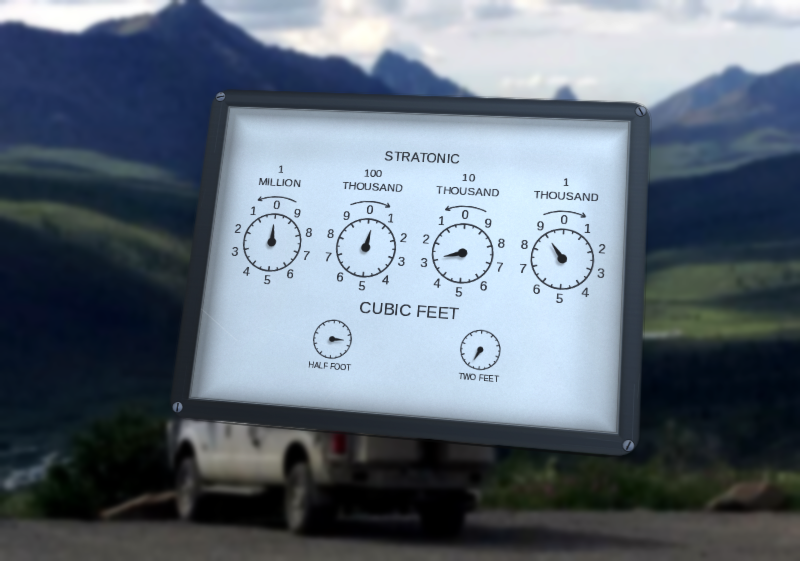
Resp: 2900 ft³
